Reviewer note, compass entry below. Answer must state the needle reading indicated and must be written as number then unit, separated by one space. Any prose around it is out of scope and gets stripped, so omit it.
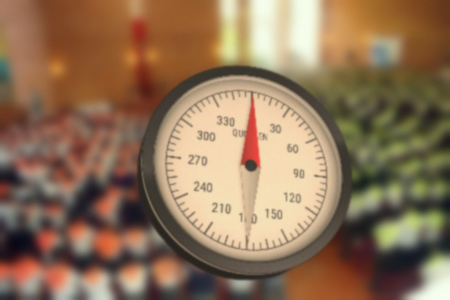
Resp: 0 °
